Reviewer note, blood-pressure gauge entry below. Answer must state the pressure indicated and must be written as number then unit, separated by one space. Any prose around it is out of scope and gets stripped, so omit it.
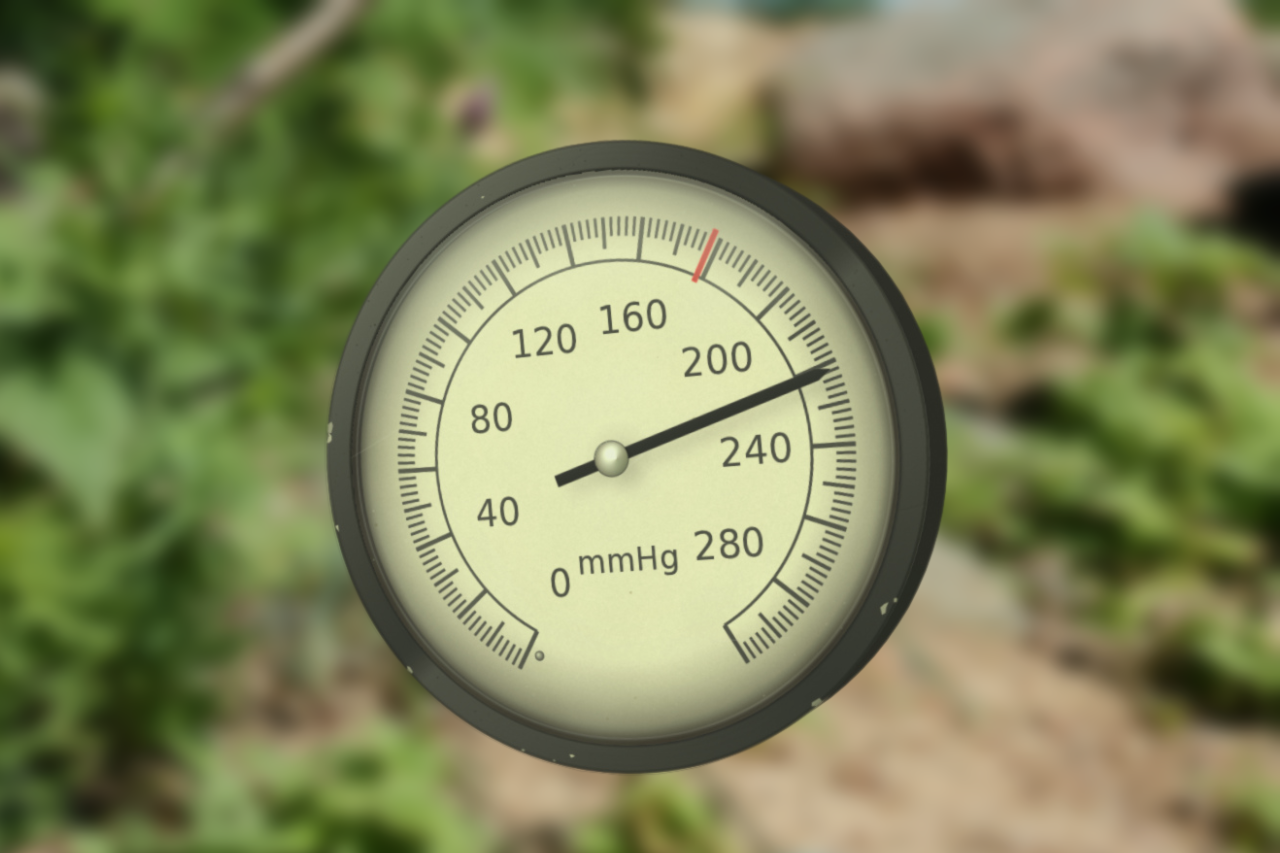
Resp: 222 mmHg
